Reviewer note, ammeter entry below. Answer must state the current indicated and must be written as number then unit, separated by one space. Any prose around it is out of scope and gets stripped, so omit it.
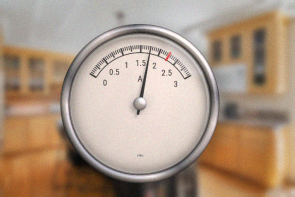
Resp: 1.75 A
